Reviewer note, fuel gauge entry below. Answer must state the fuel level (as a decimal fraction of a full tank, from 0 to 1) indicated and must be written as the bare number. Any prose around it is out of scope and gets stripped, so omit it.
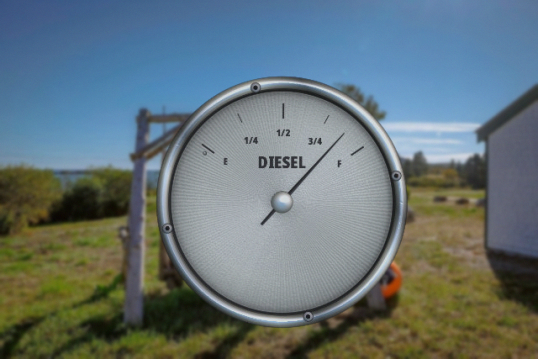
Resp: 0.875
